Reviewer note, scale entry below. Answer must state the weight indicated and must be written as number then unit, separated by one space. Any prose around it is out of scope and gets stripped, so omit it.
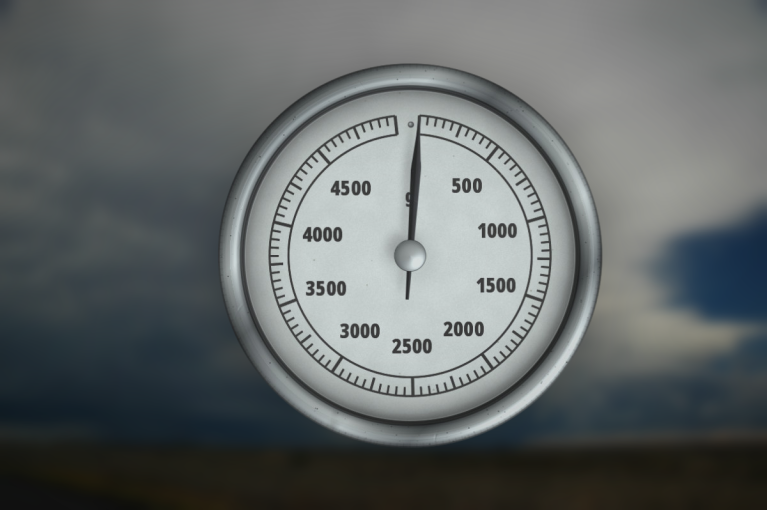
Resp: 0 g
